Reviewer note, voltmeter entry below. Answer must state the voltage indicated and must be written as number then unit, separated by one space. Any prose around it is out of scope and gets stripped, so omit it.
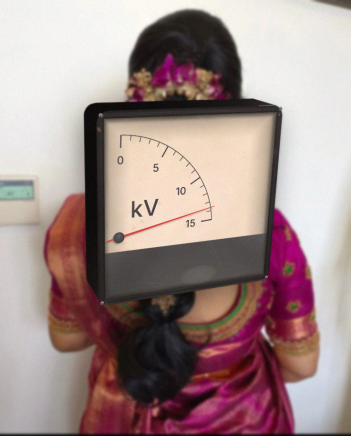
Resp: 13.5 kV
